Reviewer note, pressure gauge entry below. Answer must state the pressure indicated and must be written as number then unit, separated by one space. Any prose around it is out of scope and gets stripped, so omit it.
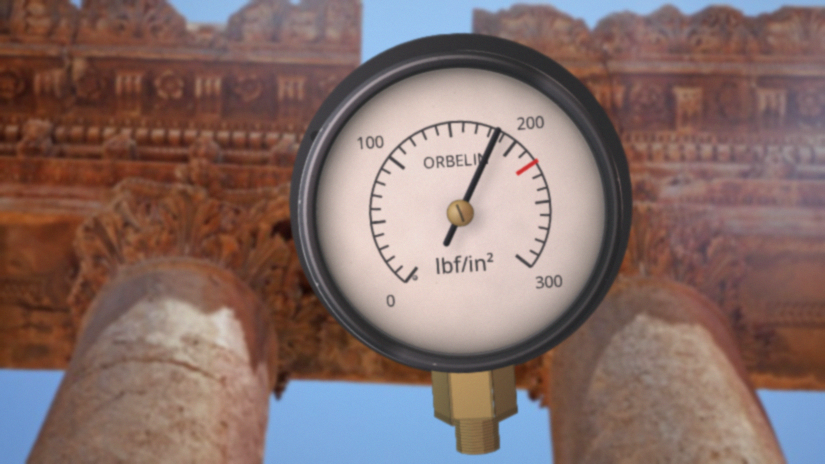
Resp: 185 psi
